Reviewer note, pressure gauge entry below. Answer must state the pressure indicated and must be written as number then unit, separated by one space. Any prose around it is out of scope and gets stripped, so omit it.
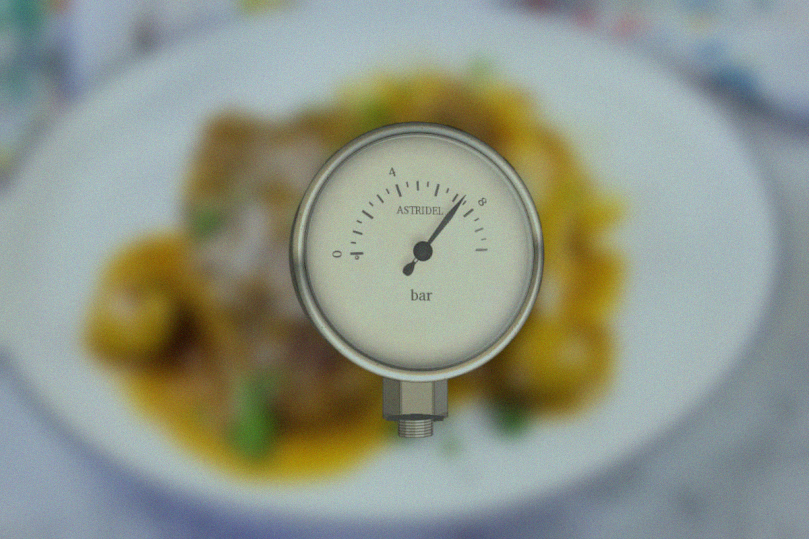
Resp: 7.25 bar
